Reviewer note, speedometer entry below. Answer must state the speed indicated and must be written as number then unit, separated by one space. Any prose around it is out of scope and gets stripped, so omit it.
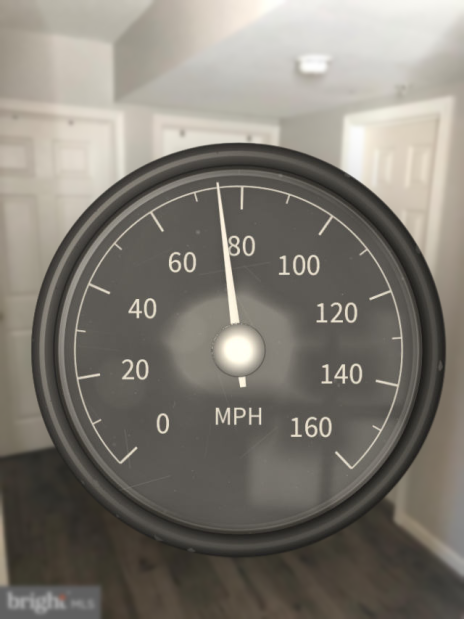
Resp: 75 mph
